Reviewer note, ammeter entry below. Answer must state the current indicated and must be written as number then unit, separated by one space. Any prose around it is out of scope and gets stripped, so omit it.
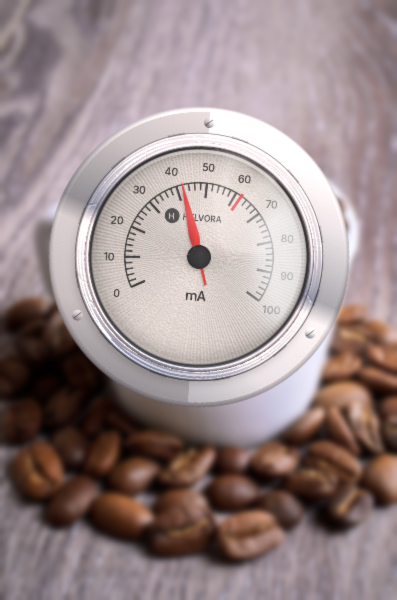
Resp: 42 mA
